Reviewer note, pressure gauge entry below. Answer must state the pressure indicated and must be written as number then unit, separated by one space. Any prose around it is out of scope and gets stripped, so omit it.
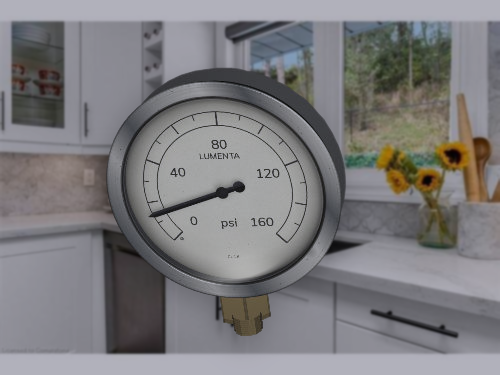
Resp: 15 psi
